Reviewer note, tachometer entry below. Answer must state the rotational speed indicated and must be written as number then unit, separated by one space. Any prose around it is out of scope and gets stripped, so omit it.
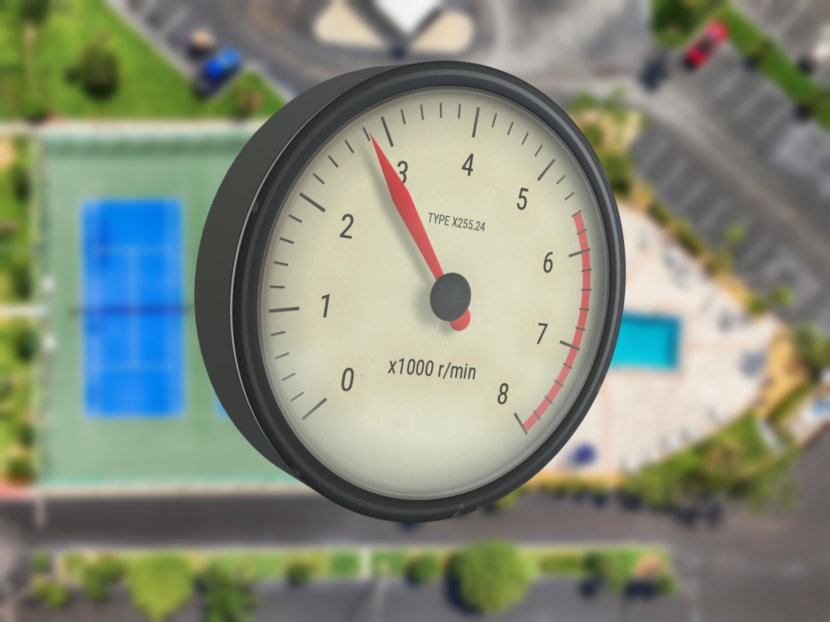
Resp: 2800 rpm
